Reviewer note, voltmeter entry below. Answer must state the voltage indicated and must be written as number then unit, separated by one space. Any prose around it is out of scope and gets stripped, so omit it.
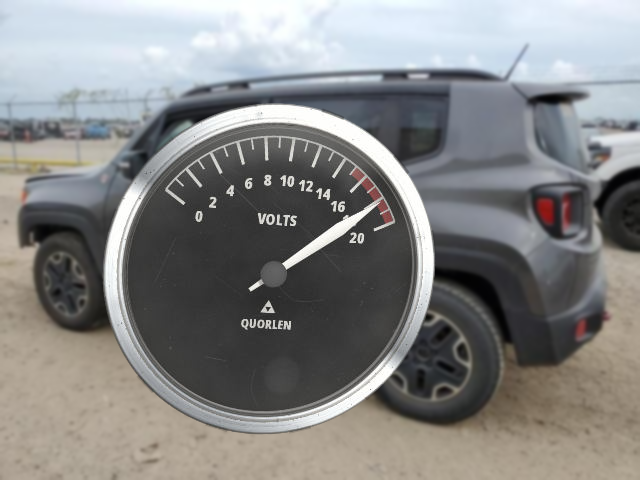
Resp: 18 V
